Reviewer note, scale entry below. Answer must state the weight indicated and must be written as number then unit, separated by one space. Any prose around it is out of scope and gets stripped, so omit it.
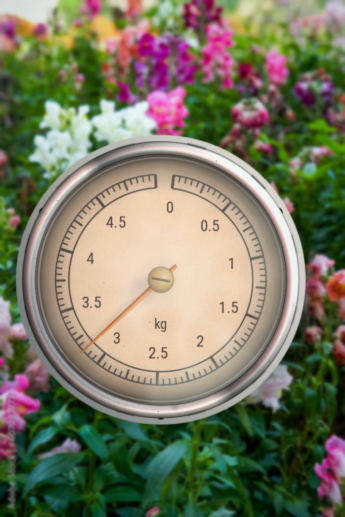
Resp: 3.15 kg
